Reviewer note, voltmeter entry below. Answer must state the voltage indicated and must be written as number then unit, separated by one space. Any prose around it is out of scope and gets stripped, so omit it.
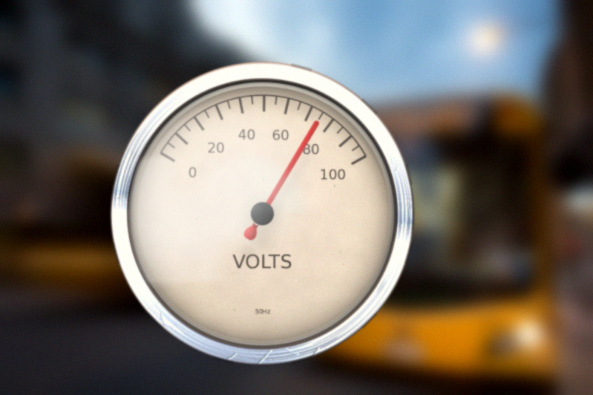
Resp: 75 V
